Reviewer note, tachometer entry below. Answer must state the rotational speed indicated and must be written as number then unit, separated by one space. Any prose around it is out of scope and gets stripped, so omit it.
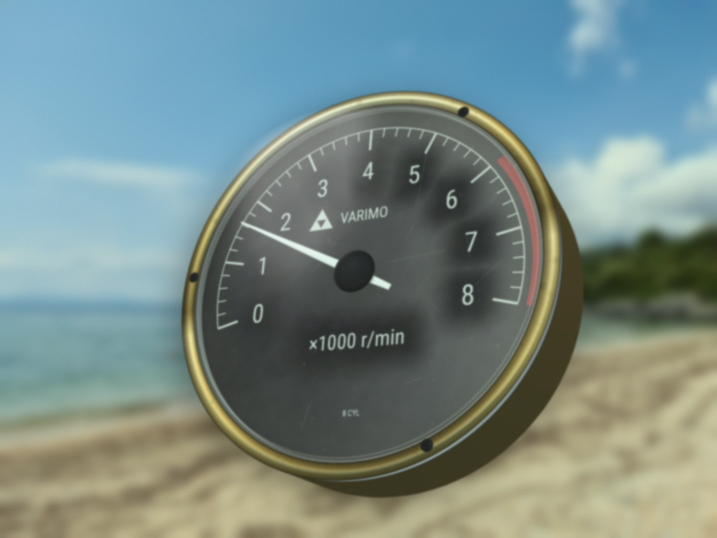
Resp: 1600 rpm
